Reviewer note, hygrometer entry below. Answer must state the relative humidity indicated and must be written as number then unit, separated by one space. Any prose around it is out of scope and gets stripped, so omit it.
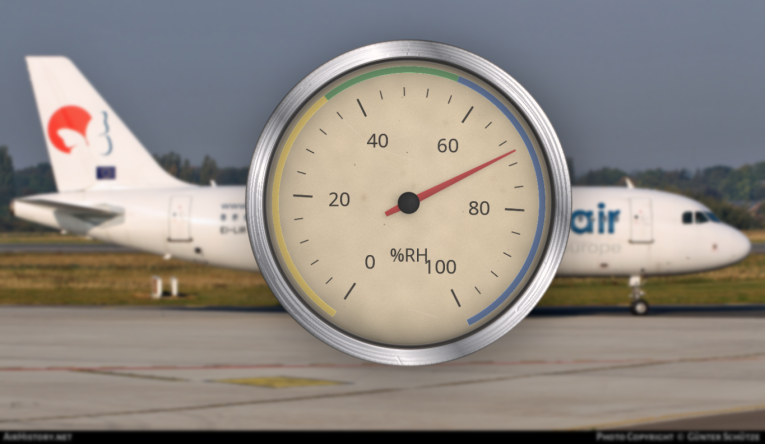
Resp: 70 %
